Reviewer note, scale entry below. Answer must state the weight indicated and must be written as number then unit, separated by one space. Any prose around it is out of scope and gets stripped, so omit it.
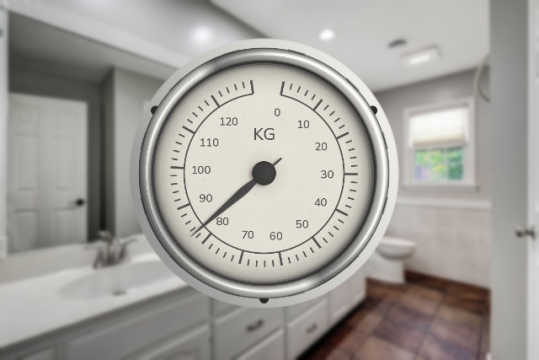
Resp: 83 kg
